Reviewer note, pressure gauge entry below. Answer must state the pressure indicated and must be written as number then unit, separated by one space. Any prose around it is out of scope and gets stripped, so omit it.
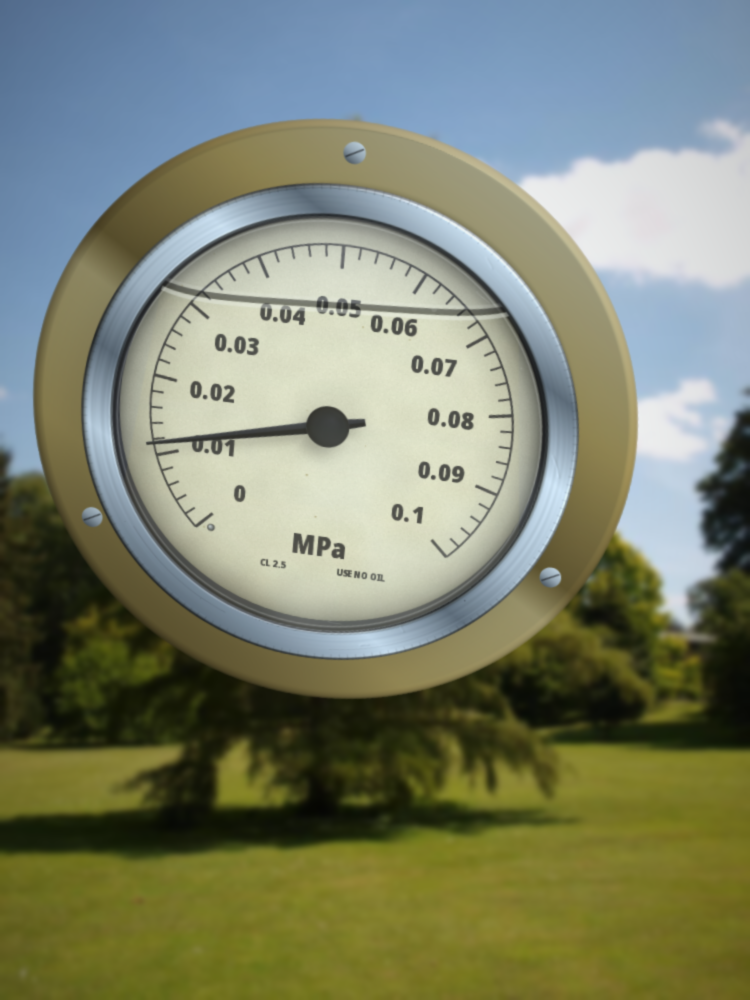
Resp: 0.012 MPa
